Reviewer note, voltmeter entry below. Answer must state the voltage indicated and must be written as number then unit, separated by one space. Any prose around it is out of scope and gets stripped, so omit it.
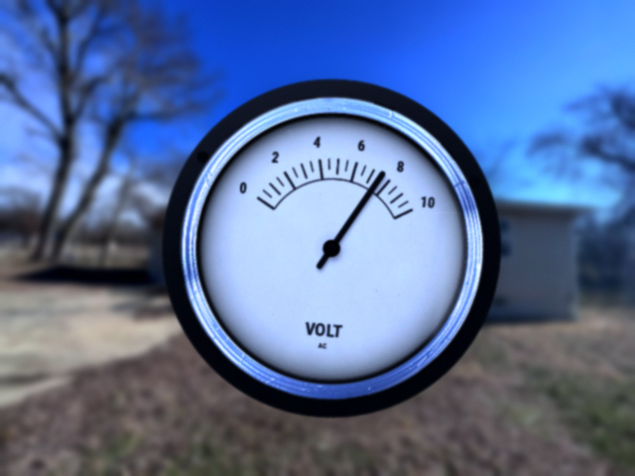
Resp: 7.5 V
